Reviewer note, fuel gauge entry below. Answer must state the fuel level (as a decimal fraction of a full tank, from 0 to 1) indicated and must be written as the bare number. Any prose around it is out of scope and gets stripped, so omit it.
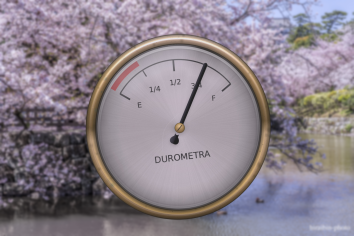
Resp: 0.75
